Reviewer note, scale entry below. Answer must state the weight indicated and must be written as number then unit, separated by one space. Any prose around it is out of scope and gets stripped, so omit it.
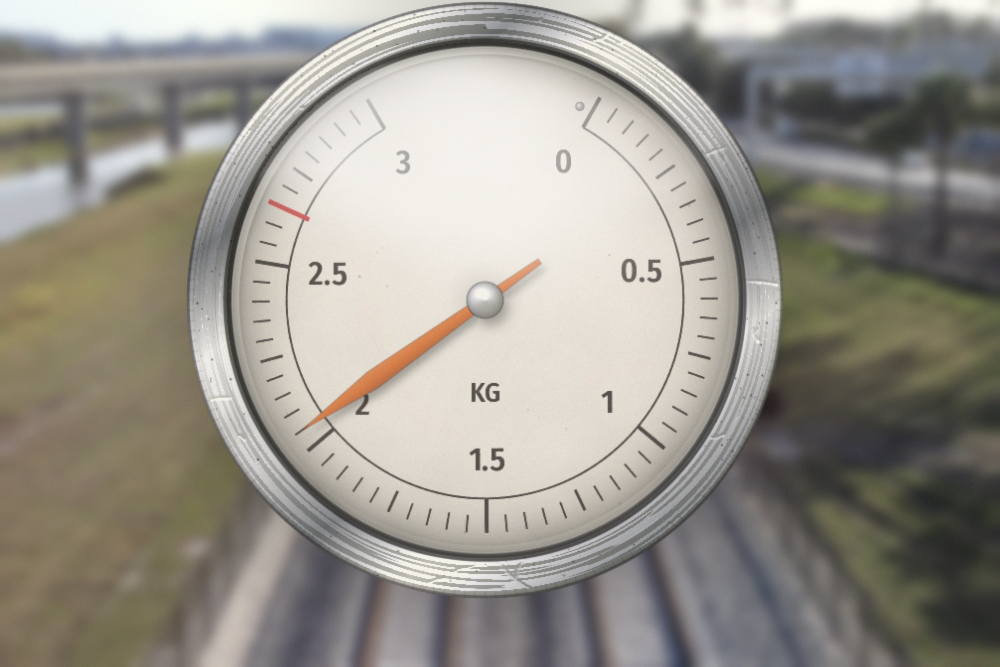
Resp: 2.05 kg
